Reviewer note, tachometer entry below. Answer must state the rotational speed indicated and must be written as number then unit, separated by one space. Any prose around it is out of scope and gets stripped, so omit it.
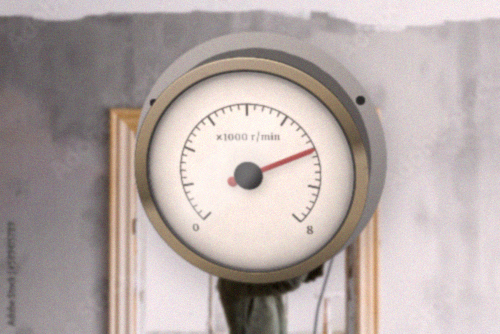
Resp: 6000 rpm
